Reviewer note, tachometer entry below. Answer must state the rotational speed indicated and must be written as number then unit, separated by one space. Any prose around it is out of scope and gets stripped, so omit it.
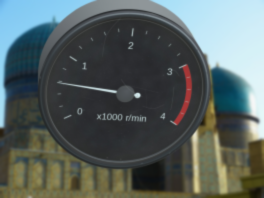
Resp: 600 rpm
